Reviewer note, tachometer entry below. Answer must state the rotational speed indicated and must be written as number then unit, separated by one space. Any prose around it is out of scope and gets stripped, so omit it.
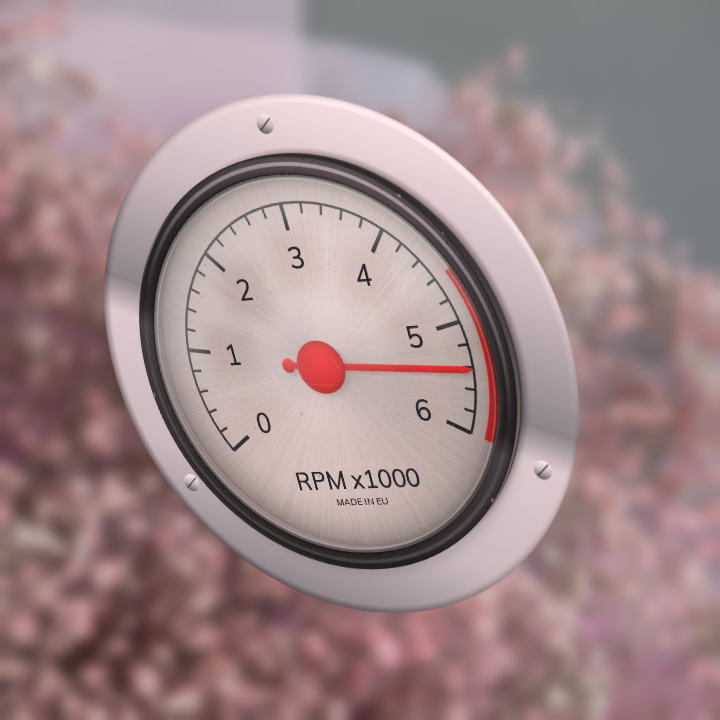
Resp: 5400 rpm
